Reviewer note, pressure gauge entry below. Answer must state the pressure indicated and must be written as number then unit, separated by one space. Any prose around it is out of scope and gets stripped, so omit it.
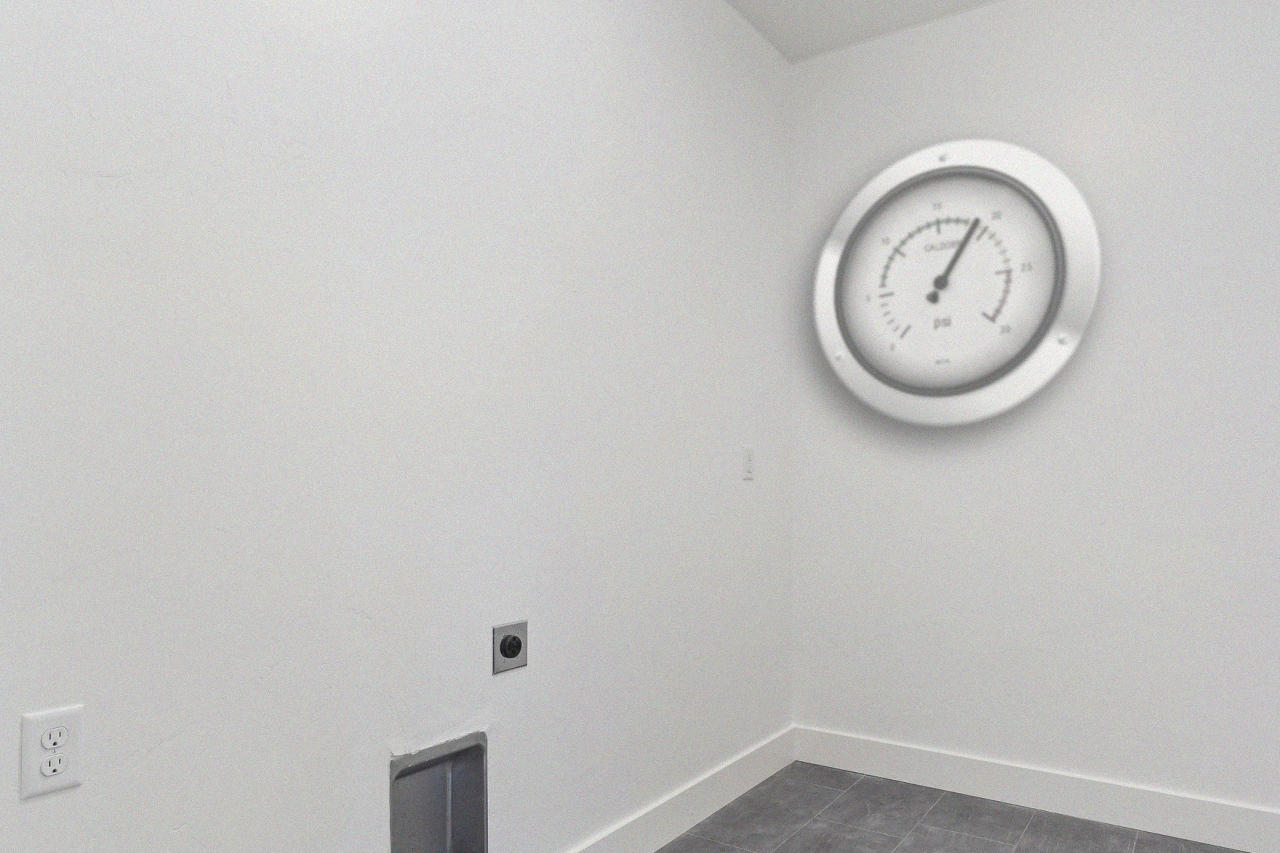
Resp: 19 psi
